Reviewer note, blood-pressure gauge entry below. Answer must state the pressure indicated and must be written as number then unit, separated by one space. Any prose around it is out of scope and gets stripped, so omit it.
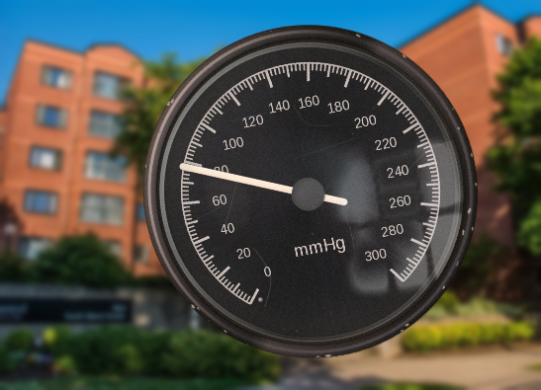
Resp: 78 mmHg
